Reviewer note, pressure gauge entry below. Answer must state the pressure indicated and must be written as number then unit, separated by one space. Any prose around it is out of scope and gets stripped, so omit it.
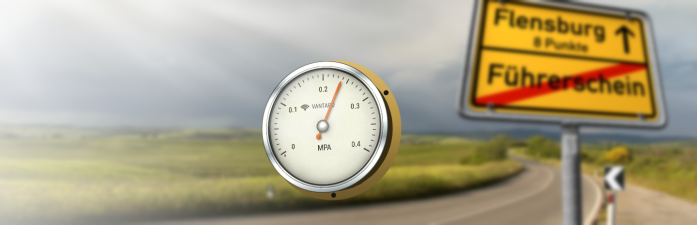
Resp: 0.24 MPa
